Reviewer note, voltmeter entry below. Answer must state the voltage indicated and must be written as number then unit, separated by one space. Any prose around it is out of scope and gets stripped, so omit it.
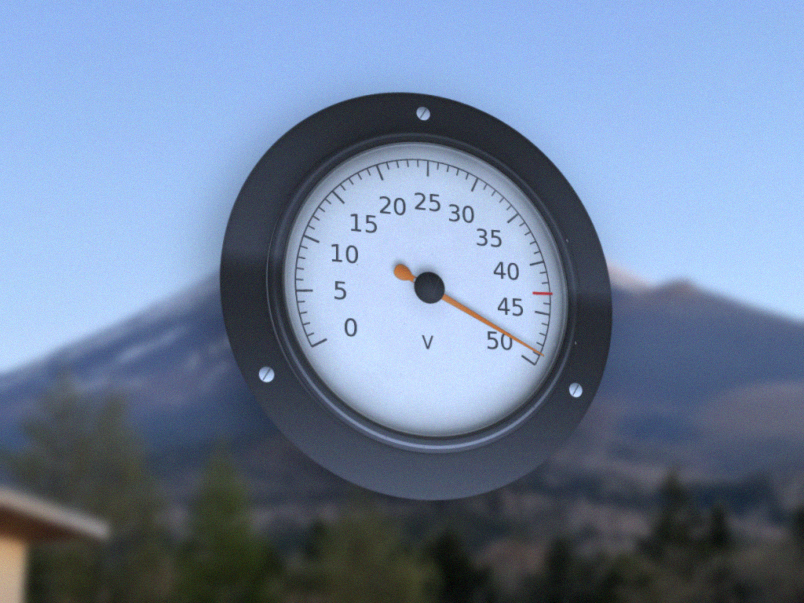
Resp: 49 V
